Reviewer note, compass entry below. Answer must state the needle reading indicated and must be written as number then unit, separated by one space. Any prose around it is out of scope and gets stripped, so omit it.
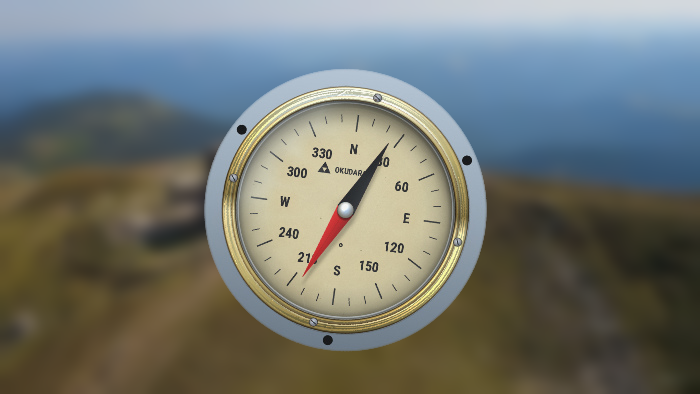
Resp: 205 °
